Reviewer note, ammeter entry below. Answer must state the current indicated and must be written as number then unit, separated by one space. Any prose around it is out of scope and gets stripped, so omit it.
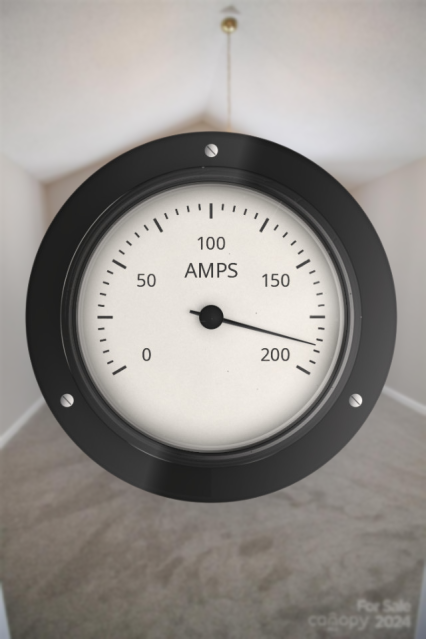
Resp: 187.5 A
